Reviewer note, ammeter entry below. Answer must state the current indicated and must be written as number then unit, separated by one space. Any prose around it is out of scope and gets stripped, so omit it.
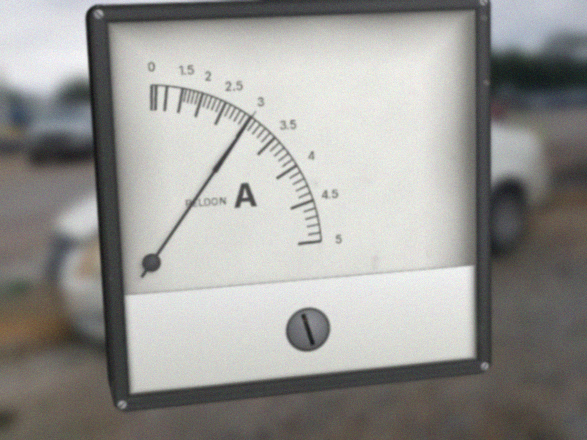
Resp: 3 A
